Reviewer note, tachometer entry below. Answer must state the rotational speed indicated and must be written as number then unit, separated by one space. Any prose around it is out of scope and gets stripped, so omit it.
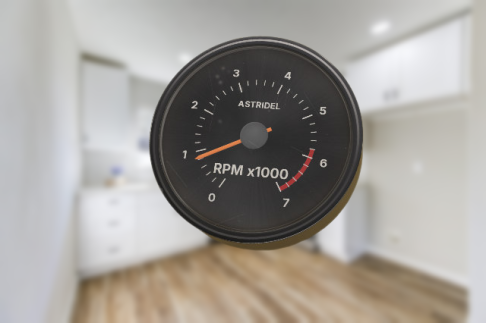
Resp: 800 rpm
